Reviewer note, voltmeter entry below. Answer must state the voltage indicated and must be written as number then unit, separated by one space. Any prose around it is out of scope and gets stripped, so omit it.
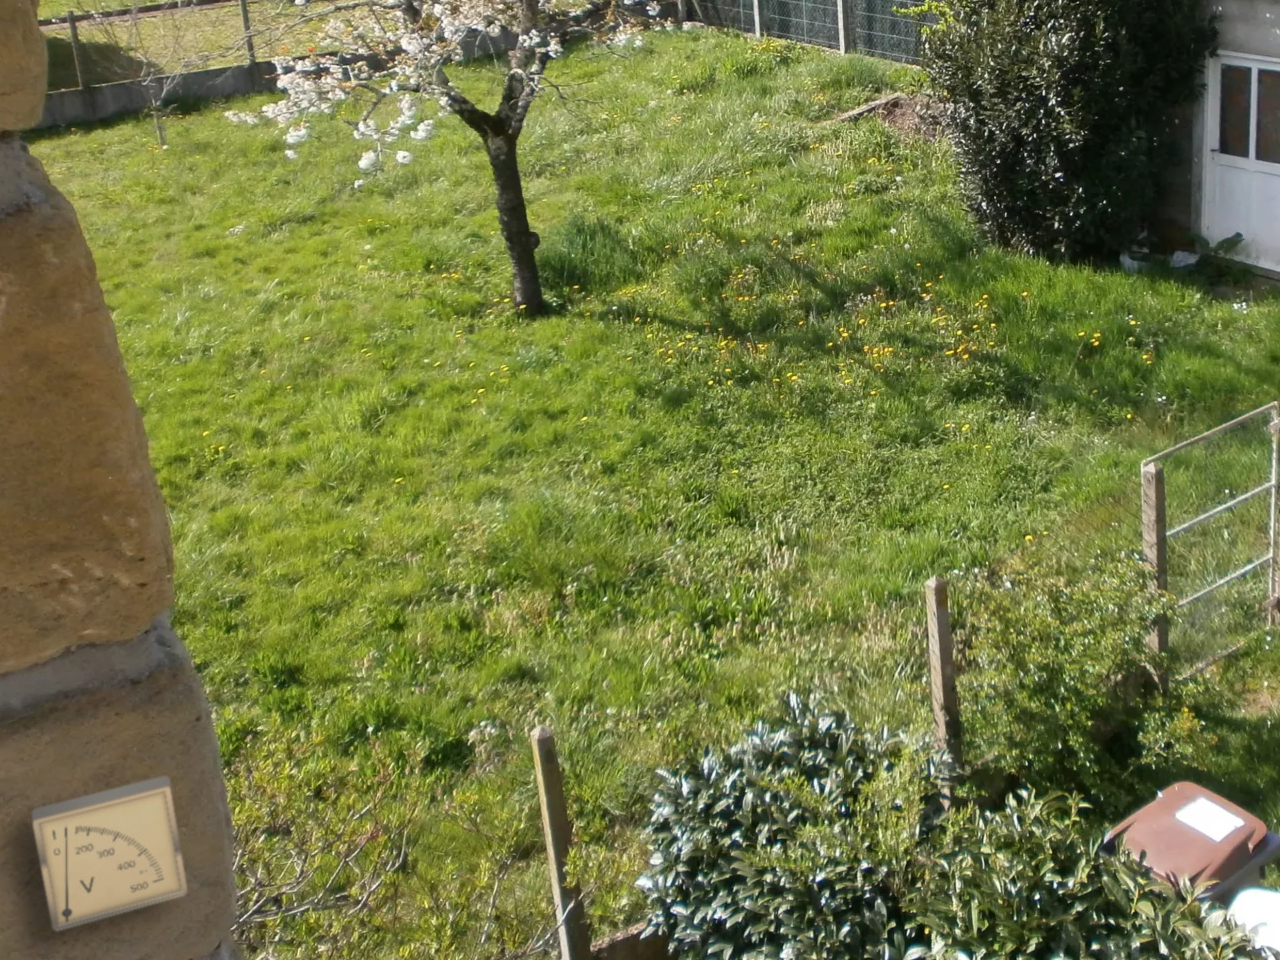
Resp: 100 V
